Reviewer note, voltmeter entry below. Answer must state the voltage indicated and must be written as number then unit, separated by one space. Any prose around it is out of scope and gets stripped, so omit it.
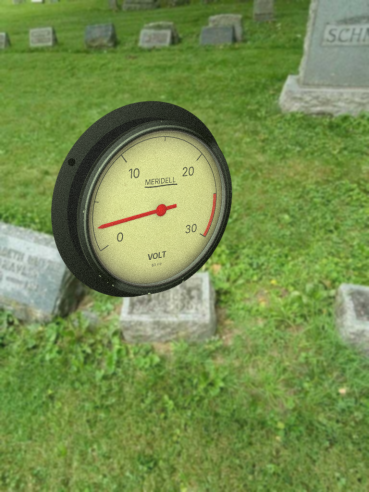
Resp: 2.5 V
